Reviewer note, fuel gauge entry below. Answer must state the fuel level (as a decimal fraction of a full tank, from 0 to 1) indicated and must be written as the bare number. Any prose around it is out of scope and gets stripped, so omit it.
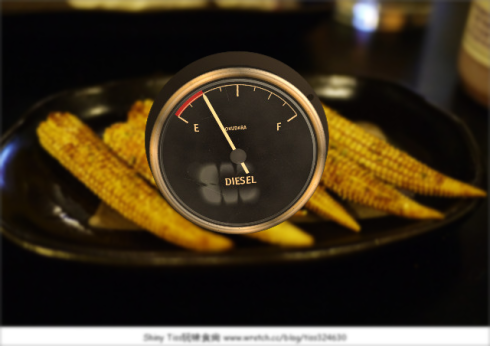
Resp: 0.25
